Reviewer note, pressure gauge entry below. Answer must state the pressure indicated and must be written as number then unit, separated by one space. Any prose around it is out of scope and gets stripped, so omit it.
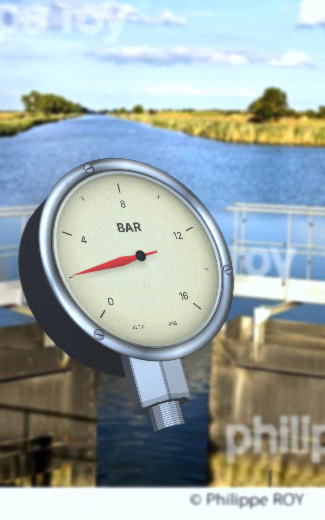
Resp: 2 bar
